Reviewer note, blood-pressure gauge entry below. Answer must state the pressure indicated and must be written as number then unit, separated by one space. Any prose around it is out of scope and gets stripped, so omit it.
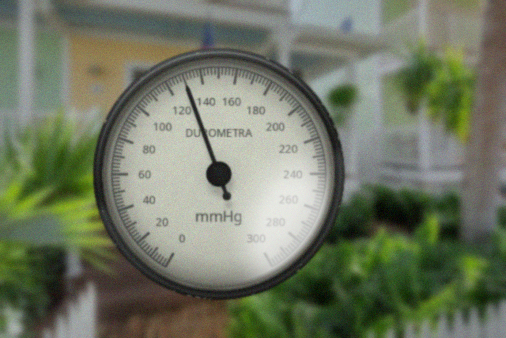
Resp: 130 mmHg
